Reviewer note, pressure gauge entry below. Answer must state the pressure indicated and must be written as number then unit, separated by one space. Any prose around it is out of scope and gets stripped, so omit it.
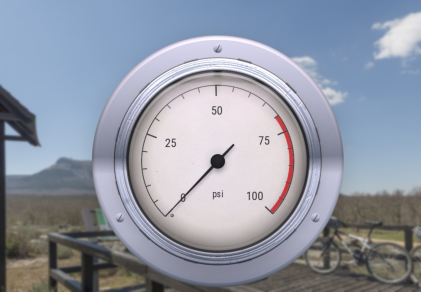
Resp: 0 psi
